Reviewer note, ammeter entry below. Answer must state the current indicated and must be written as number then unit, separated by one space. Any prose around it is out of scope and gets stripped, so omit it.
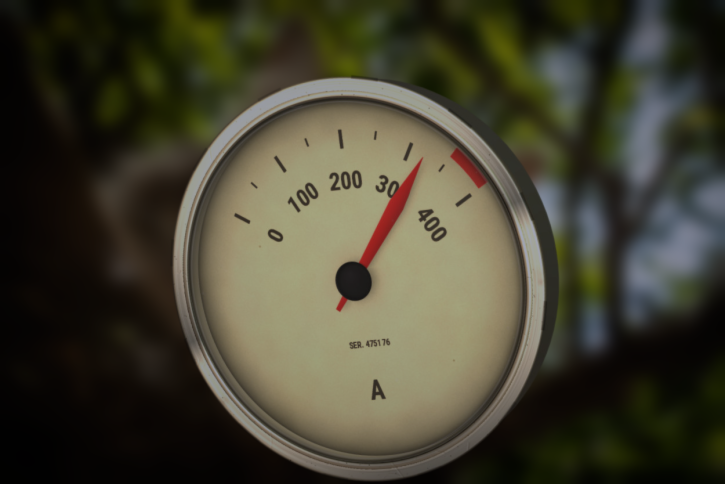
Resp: 325 A
